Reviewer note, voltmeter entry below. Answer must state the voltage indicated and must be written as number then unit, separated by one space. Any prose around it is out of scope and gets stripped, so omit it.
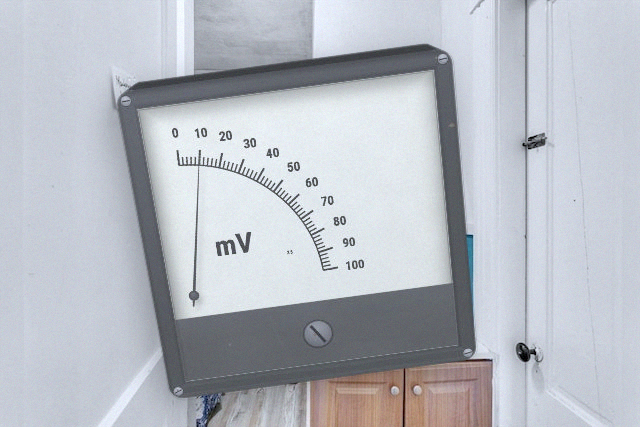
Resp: 10 mV
